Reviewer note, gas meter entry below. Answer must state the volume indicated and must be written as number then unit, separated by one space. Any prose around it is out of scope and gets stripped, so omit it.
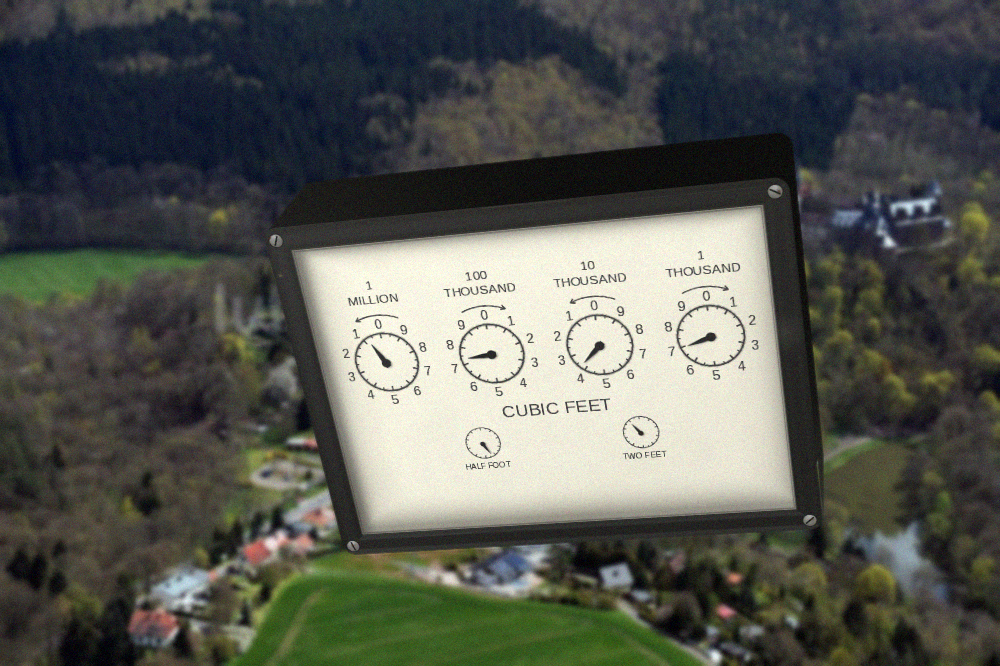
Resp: 73700 ft³
